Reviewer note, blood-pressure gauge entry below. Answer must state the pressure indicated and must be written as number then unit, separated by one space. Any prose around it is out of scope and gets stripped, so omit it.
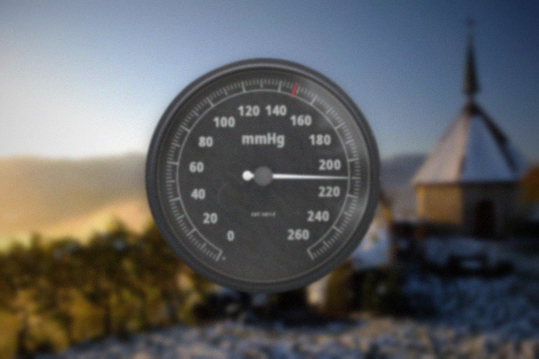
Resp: 210 mmHg
